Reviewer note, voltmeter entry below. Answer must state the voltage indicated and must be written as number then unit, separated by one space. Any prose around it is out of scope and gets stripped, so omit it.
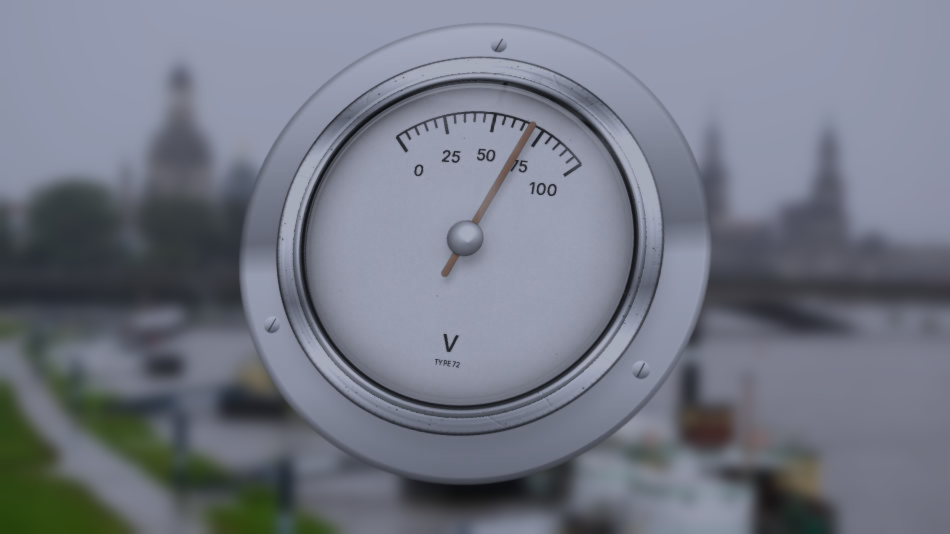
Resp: 70 V
